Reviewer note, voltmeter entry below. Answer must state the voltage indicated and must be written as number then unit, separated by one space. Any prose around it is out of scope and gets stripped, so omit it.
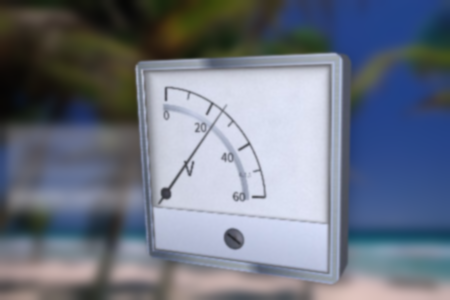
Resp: 25 V
